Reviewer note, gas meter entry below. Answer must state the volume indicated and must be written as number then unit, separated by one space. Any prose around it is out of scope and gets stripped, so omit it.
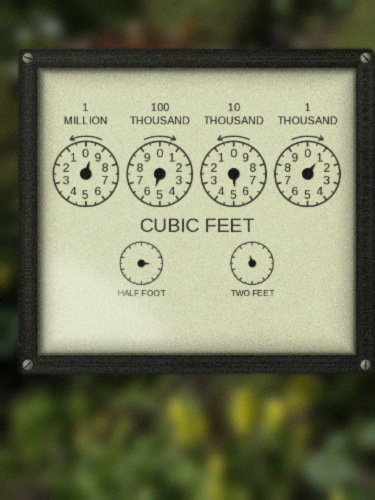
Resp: 955100 ft³
